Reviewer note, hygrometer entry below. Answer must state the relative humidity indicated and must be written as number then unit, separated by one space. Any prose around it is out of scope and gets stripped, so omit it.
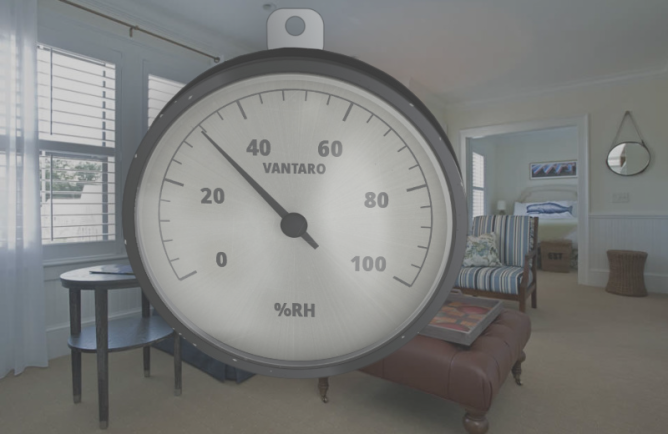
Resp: 32 %
